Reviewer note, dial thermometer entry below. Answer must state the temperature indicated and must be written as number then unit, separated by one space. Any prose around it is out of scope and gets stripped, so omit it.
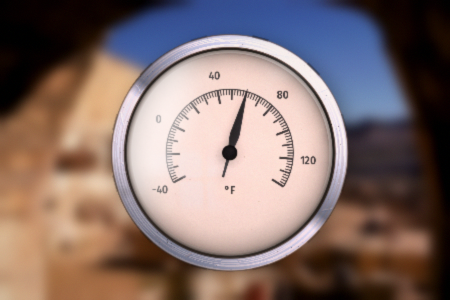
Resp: 60 °F
